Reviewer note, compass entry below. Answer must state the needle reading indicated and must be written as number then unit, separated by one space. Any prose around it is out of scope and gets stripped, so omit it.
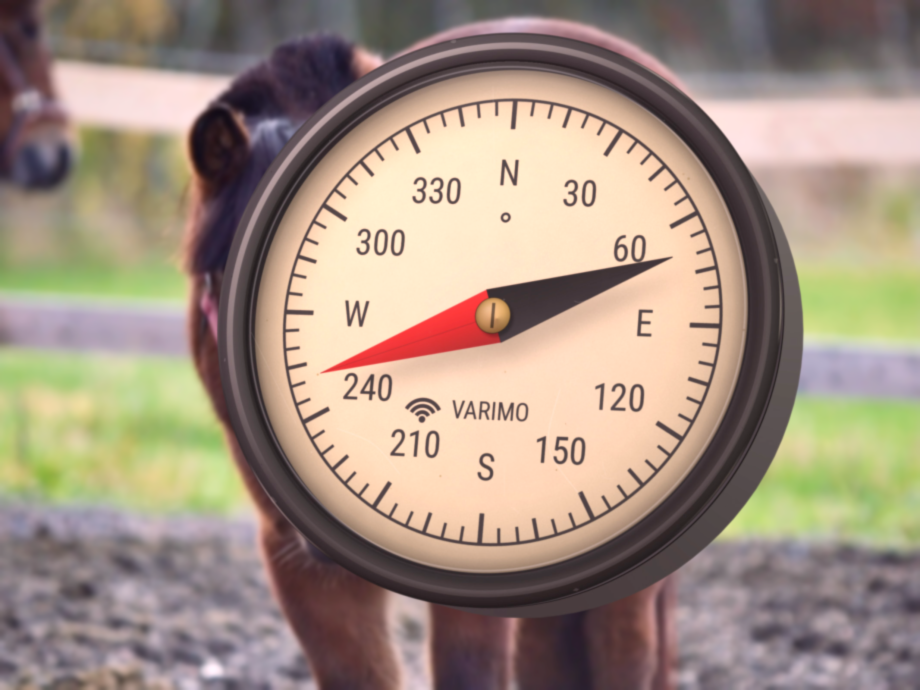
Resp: 250 °
